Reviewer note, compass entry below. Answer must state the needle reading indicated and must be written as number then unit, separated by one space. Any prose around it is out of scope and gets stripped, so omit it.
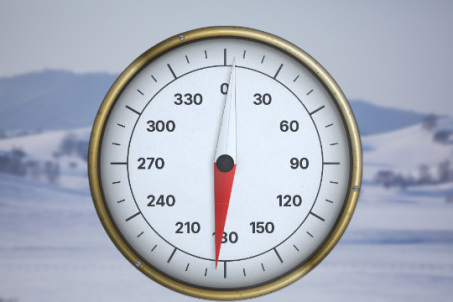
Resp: 185 °
